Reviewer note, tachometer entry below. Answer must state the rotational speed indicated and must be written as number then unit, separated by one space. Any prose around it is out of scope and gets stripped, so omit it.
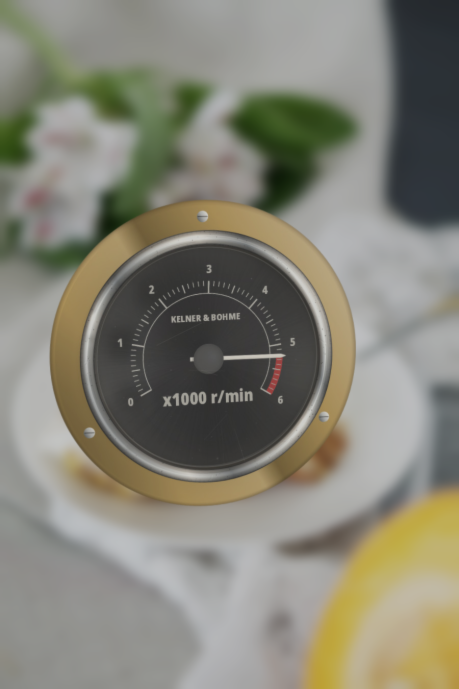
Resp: 5200 rpm
